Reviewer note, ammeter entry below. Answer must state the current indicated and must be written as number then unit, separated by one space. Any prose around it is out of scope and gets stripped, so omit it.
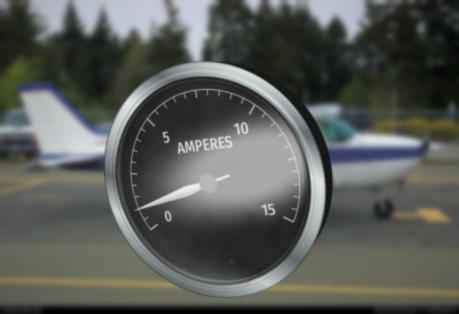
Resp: 1 A
